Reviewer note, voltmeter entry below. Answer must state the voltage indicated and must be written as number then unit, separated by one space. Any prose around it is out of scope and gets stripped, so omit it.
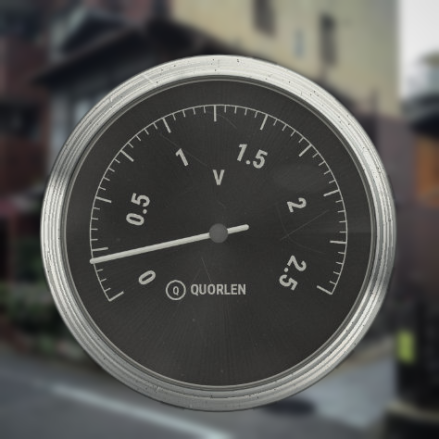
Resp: 0.2 V
